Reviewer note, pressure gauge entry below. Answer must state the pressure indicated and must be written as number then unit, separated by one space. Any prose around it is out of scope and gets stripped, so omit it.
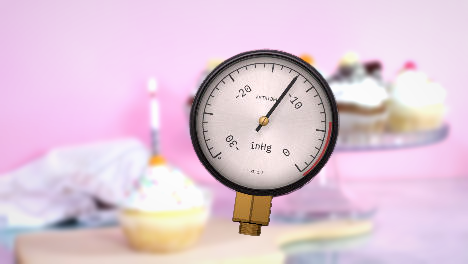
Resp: -12 inHg
